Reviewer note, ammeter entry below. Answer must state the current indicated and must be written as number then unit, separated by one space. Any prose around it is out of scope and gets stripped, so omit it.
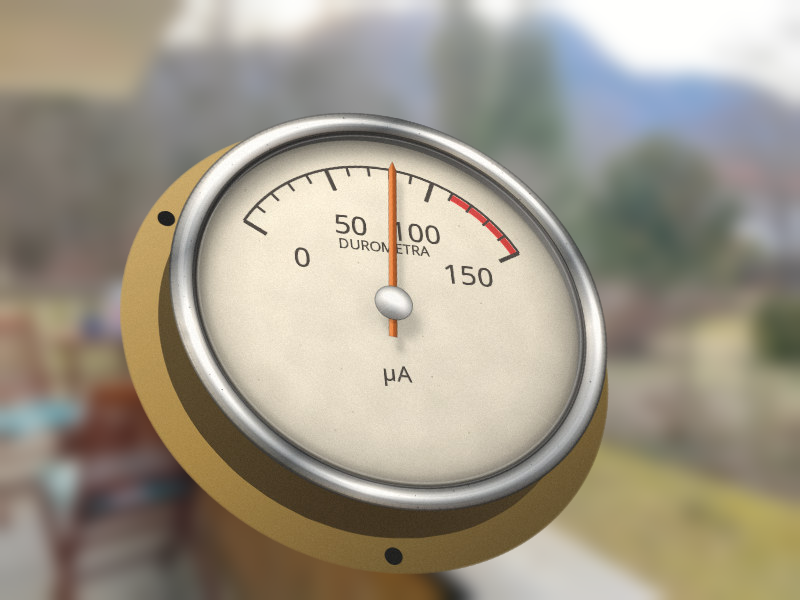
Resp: 80 µA
